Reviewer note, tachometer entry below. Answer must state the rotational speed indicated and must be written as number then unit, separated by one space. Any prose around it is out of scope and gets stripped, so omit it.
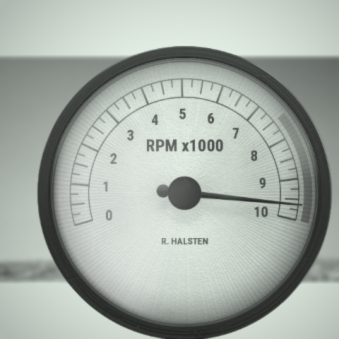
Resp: 9625 rpm
